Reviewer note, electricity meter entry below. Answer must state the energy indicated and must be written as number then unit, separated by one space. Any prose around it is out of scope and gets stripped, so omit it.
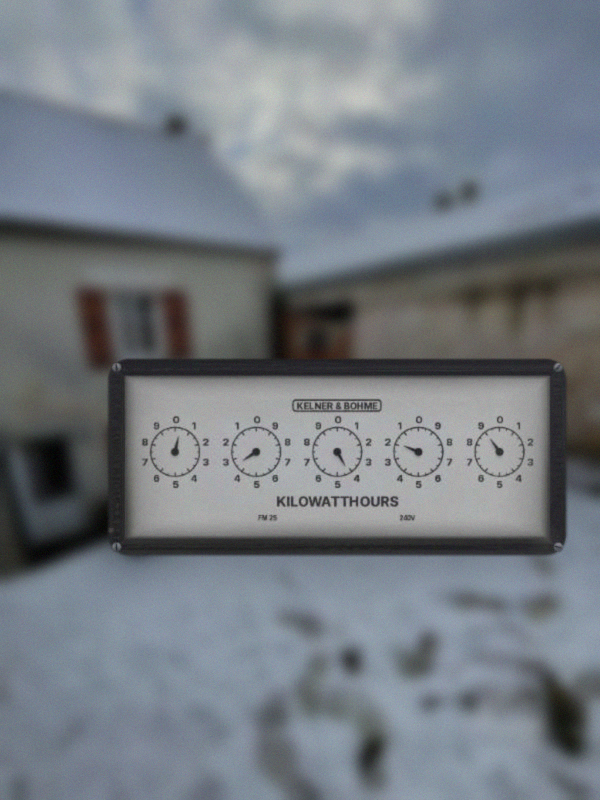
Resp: 3419 kWh
